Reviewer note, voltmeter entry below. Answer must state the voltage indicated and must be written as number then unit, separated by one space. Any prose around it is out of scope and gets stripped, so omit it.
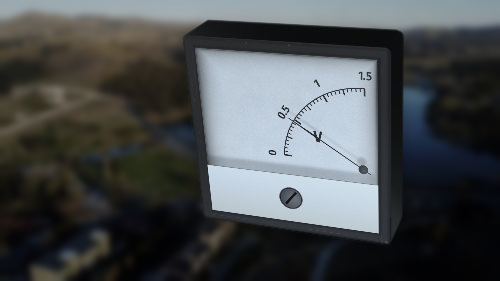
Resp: 0.5 V
